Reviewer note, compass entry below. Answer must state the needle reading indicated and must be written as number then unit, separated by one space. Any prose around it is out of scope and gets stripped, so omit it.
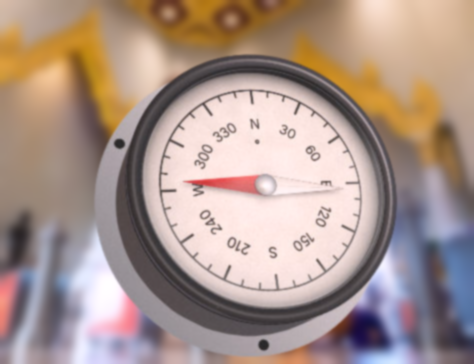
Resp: 275 °
